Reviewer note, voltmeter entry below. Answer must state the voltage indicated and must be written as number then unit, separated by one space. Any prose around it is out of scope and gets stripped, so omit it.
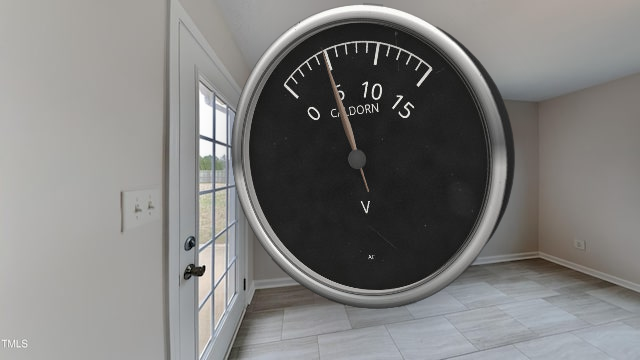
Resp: 5 V
